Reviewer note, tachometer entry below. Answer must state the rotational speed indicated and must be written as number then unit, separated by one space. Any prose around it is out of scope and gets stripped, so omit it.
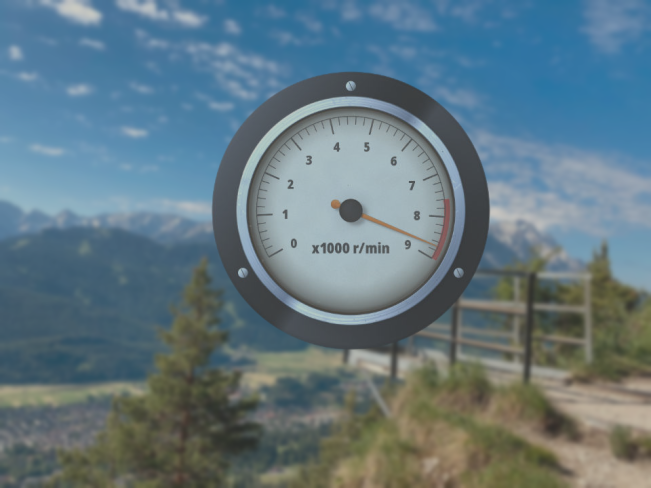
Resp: 8700 rpm
